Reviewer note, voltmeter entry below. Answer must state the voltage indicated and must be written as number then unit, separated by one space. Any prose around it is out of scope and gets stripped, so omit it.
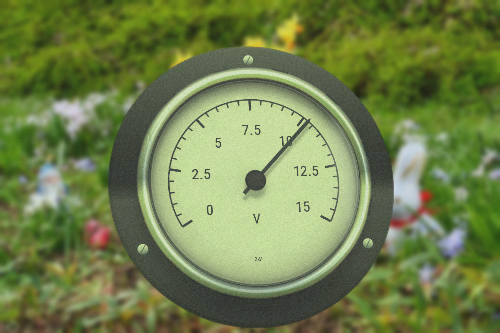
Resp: 10.25 V
